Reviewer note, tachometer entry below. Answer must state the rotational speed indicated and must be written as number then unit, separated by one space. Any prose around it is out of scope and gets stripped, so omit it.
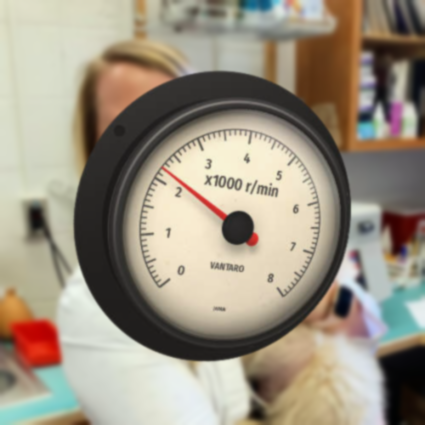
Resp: 2200 rpm
